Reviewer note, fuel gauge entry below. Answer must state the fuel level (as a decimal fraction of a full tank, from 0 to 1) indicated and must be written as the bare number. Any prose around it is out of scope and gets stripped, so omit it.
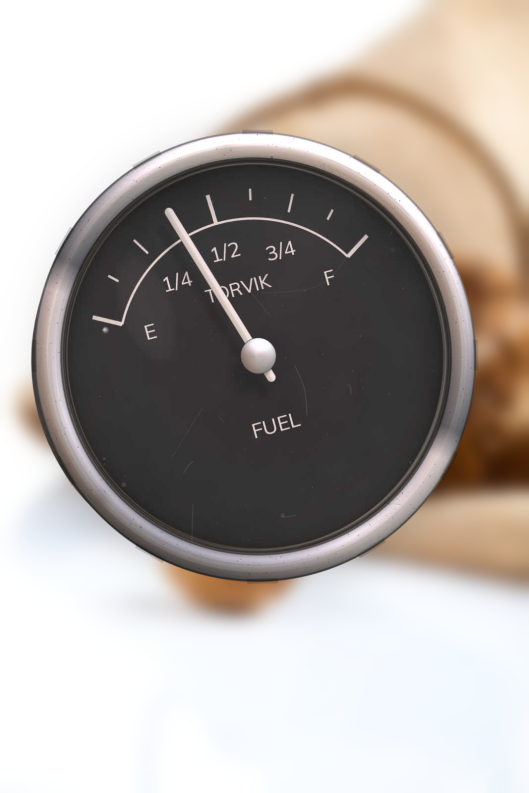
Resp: 0.375
